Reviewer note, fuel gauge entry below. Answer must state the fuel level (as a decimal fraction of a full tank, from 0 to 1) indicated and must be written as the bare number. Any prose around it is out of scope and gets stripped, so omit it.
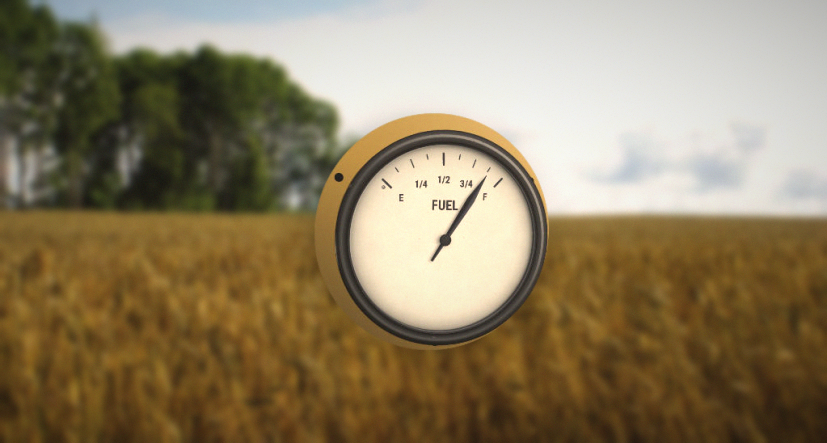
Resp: 0.875
